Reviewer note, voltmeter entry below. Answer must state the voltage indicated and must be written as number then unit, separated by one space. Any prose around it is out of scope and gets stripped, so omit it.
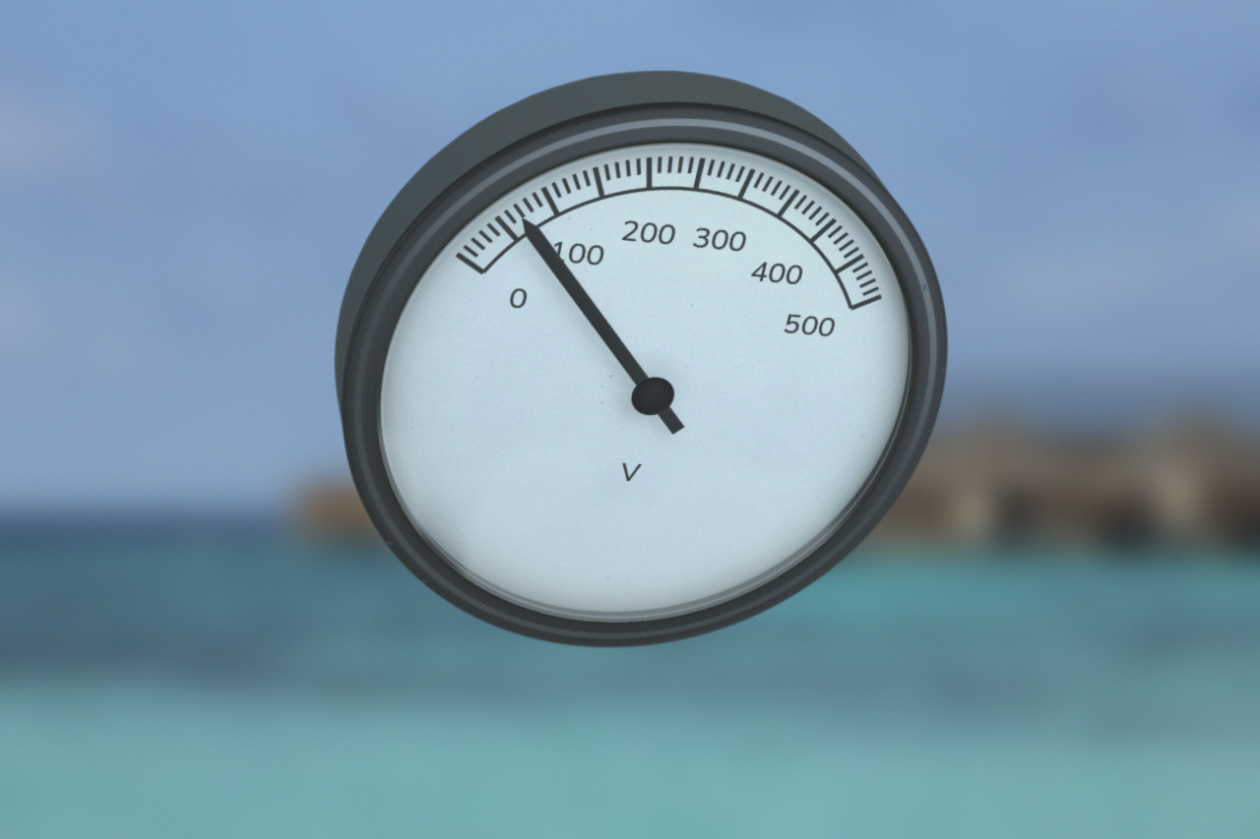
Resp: 70 V
